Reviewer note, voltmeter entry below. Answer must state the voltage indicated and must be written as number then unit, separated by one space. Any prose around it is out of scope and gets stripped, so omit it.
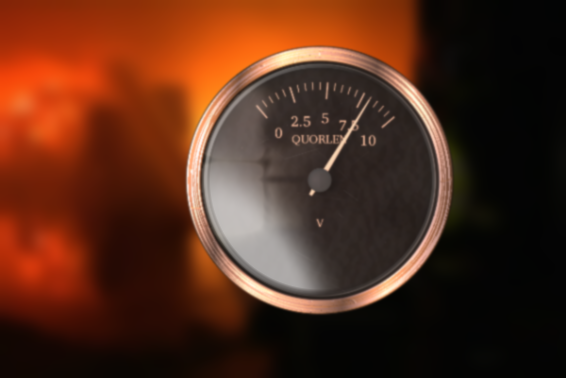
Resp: 8 V
